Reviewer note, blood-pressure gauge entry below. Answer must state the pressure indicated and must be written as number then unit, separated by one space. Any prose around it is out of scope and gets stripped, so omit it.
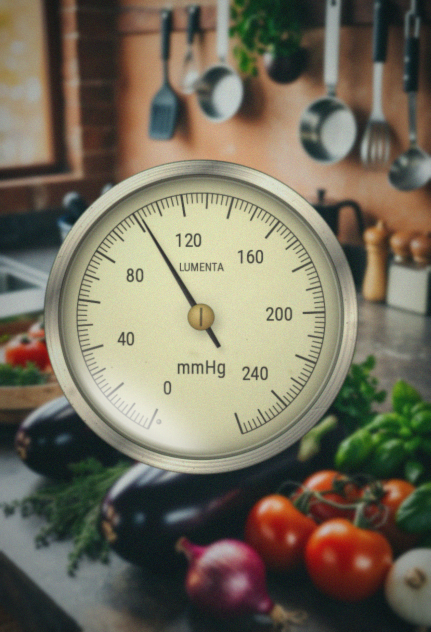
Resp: 102 mmHg
